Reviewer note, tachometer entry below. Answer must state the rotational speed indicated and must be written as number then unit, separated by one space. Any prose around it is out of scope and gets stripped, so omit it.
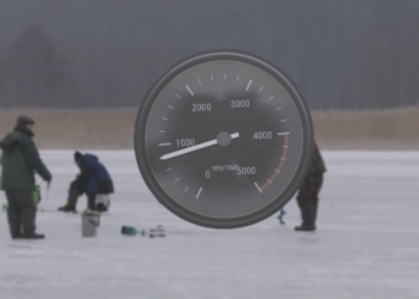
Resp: 800 rpm
